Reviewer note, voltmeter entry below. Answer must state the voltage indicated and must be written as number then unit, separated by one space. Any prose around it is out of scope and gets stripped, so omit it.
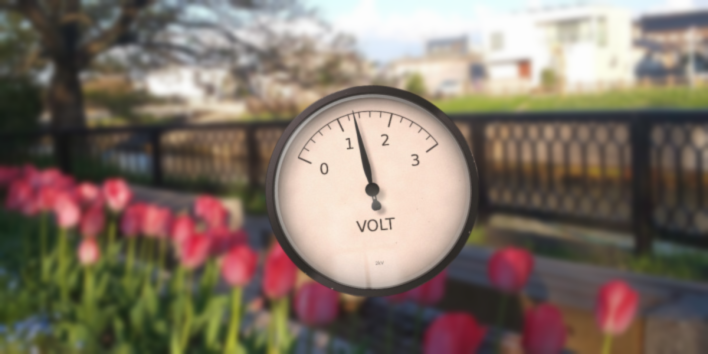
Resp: 1.3 V
